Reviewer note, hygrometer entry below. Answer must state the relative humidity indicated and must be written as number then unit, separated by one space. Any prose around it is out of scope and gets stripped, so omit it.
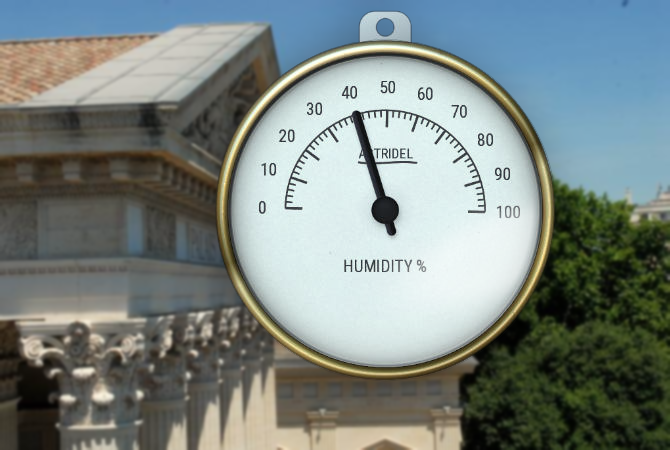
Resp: 40 %
